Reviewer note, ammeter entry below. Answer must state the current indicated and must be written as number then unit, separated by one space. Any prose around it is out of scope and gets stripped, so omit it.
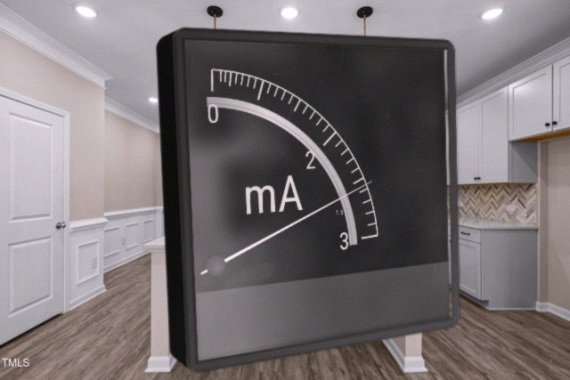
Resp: 2.55 mA
